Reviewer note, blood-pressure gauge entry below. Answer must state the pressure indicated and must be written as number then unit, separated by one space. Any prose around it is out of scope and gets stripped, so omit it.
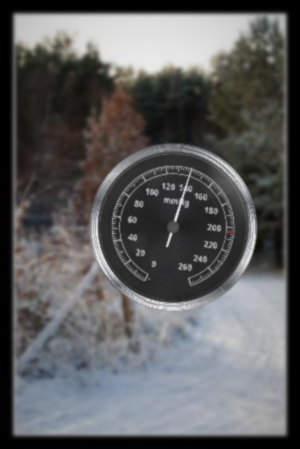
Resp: 140 mmHg
